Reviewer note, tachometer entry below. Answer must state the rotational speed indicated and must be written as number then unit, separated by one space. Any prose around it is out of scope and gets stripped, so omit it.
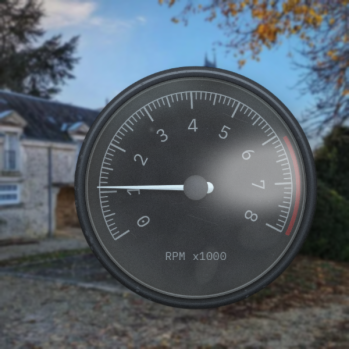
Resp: 1100 rpm
